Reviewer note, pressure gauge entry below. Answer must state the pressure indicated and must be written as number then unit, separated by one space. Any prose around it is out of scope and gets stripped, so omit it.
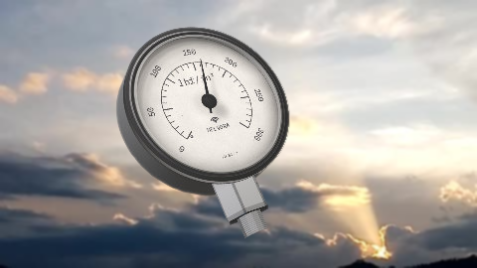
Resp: 160 psi
